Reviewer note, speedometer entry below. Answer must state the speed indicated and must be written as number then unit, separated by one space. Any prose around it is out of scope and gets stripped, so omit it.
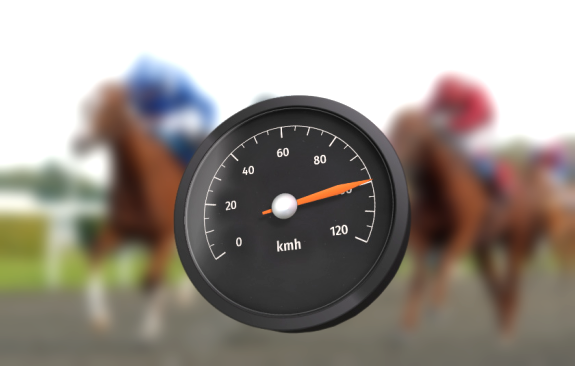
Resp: 100 km/h
